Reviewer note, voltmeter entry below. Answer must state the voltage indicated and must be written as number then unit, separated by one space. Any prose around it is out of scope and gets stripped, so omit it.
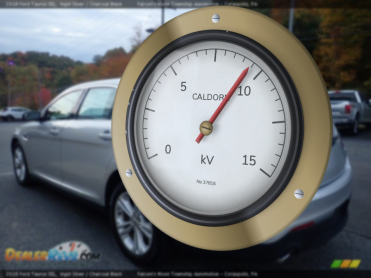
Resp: 9.5 kV
